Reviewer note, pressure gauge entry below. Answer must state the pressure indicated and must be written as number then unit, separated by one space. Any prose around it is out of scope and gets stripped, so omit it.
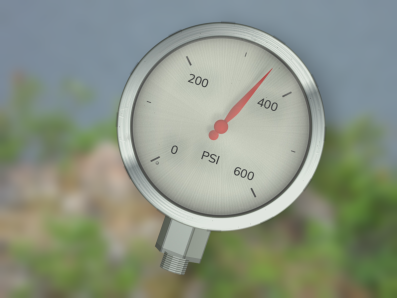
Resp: 350 psi
